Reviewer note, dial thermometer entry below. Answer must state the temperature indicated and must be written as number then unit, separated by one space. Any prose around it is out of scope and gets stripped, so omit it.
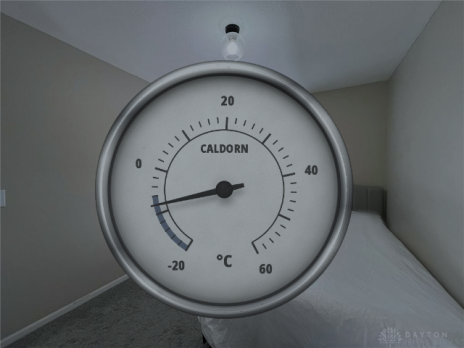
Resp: -8 °C
